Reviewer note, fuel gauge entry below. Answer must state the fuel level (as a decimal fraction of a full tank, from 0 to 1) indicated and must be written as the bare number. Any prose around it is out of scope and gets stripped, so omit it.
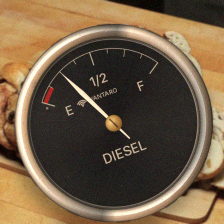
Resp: 0.25
